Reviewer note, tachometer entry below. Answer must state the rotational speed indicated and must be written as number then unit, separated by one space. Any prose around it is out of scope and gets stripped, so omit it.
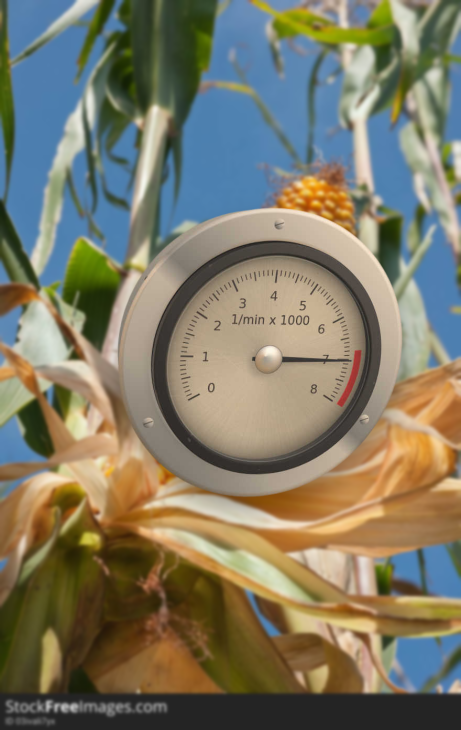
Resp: 7000 rpm
